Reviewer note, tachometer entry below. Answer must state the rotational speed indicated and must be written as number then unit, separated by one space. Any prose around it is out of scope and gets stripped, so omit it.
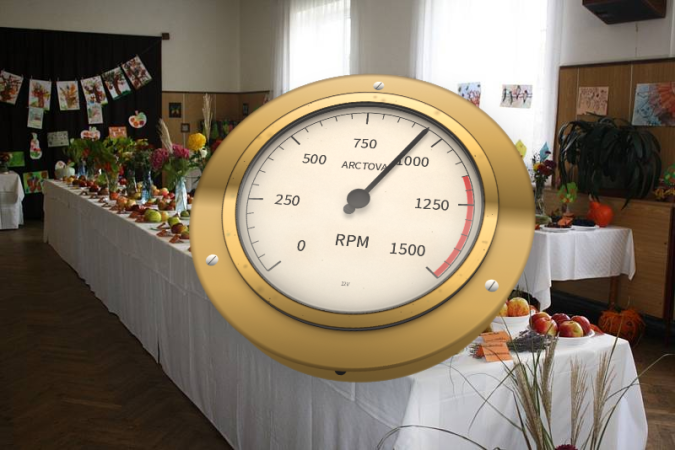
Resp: 950 rpm
